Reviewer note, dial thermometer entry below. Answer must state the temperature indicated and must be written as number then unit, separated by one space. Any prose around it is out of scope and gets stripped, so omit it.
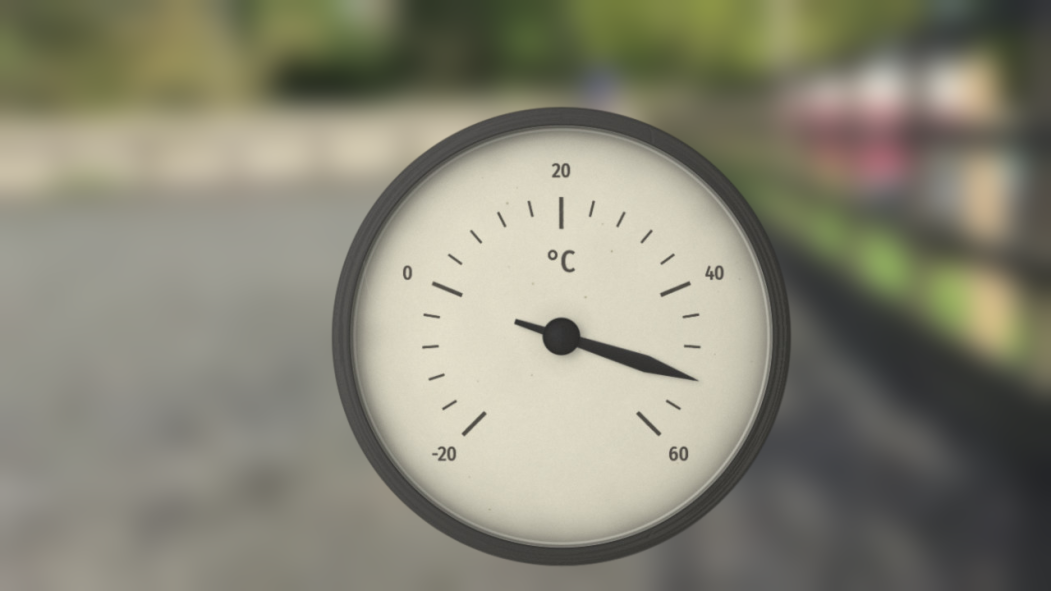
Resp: 52 °C
